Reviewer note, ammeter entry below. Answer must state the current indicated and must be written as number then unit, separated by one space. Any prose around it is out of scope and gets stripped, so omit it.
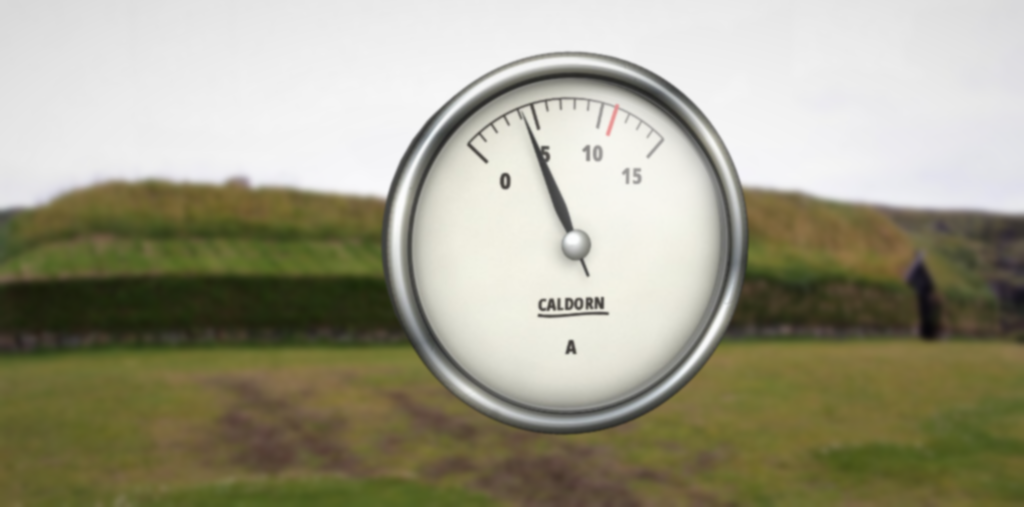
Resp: 4 A
